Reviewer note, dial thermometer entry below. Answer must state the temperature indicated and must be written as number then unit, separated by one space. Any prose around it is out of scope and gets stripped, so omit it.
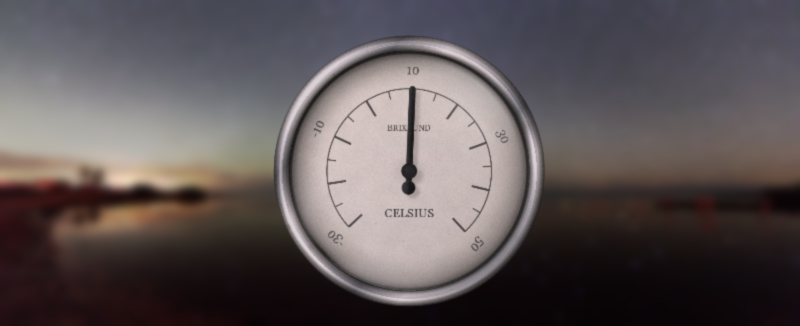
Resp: 10 °C
